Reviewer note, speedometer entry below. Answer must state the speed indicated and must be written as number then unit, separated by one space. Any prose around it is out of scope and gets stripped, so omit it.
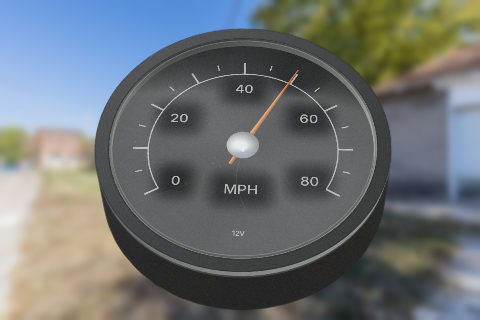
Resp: 50 mph
